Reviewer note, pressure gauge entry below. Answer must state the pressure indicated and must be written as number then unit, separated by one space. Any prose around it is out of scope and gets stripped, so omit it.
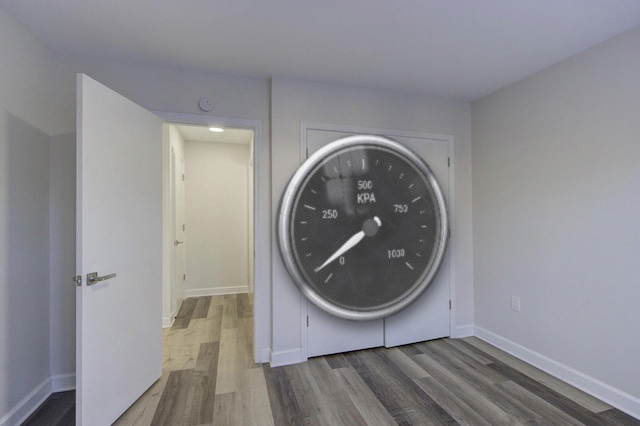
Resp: 50 kPa
